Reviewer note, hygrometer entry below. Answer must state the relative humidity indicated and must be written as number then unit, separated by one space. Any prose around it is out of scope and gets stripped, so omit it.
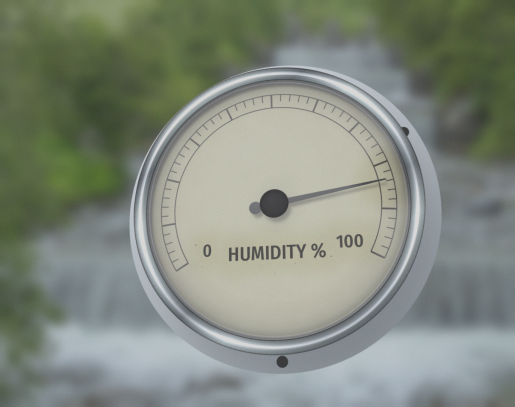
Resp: 84 %
